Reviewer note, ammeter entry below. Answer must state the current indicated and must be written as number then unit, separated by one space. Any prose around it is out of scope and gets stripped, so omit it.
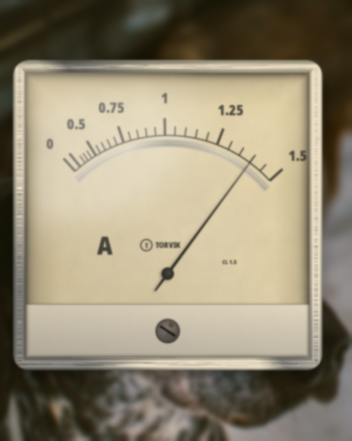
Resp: 1.4 A
